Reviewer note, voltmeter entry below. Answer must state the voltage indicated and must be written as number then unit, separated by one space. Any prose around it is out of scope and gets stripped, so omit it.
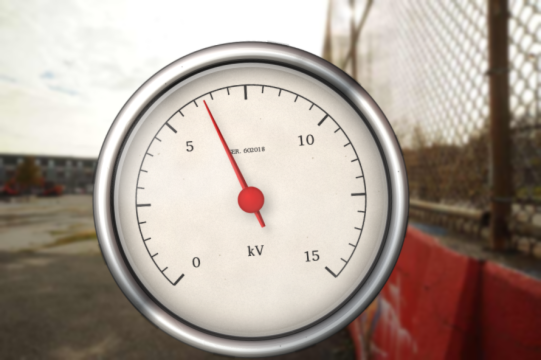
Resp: 6.25 kV
